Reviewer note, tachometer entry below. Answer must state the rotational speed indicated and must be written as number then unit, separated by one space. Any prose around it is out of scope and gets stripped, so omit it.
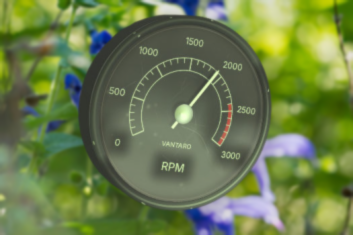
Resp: 1900 rpm
